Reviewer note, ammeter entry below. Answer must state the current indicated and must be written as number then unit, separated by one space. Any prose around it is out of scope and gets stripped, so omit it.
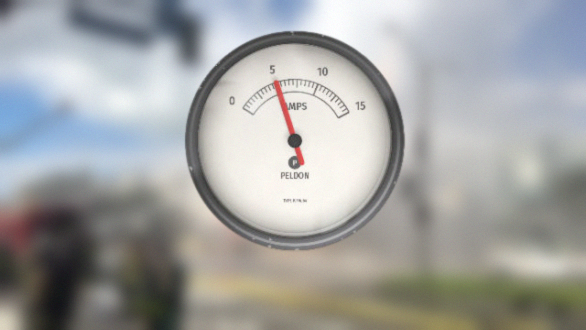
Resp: 5 A
